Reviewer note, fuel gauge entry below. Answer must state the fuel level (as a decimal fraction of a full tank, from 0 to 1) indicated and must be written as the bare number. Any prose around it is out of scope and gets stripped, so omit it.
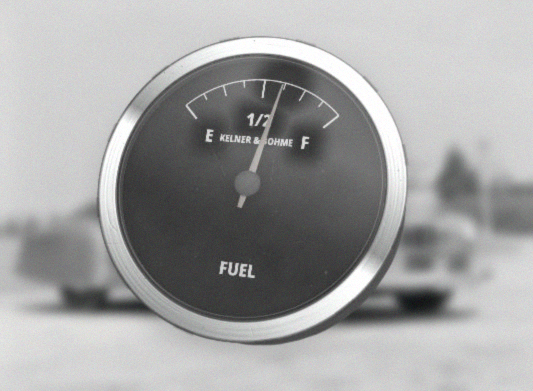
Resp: 0.625
